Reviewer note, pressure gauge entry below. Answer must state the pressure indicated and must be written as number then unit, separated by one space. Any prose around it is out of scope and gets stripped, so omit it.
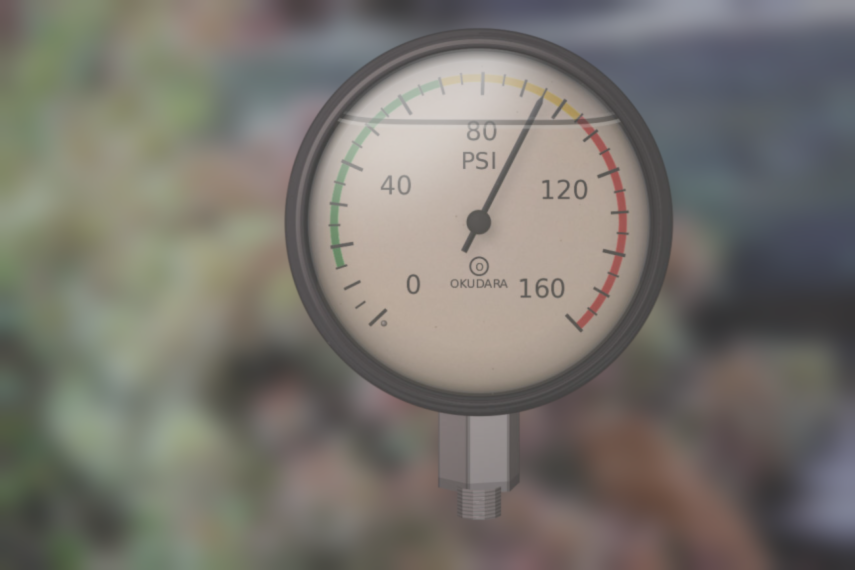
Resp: 95 psi
